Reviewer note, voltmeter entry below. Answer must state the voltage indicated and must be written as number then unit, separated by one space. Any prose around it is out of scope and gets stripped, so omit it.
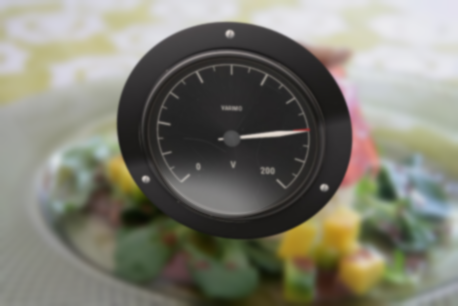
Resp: 160 V
